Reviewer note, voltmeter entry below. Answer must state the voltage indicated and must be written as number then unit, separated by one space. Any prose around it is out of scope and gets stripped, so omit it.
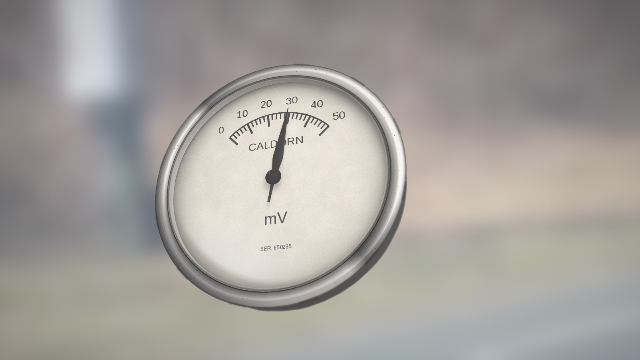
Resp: 30 mV
